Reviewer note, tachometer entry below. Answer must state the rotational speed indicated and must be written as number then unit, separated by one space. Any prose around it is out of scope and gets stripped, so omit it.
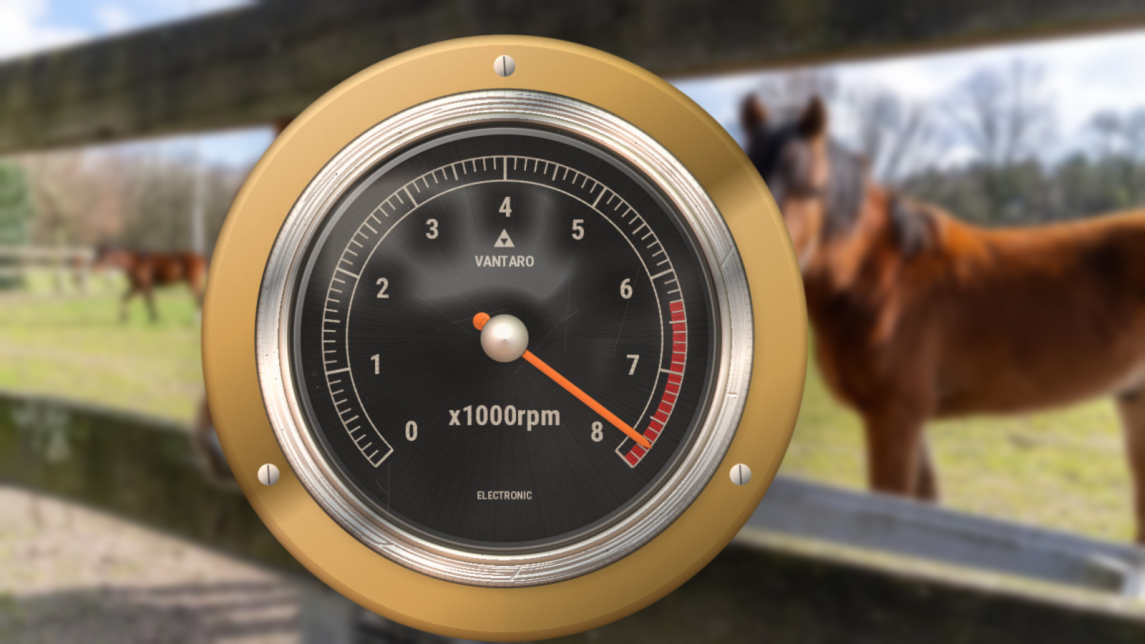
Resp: 7750 rpm
